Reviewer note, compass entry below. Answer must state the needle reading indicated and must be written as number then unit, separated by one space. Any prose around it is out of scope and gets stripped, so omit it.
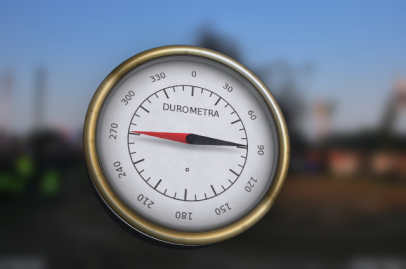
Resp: 270 °
